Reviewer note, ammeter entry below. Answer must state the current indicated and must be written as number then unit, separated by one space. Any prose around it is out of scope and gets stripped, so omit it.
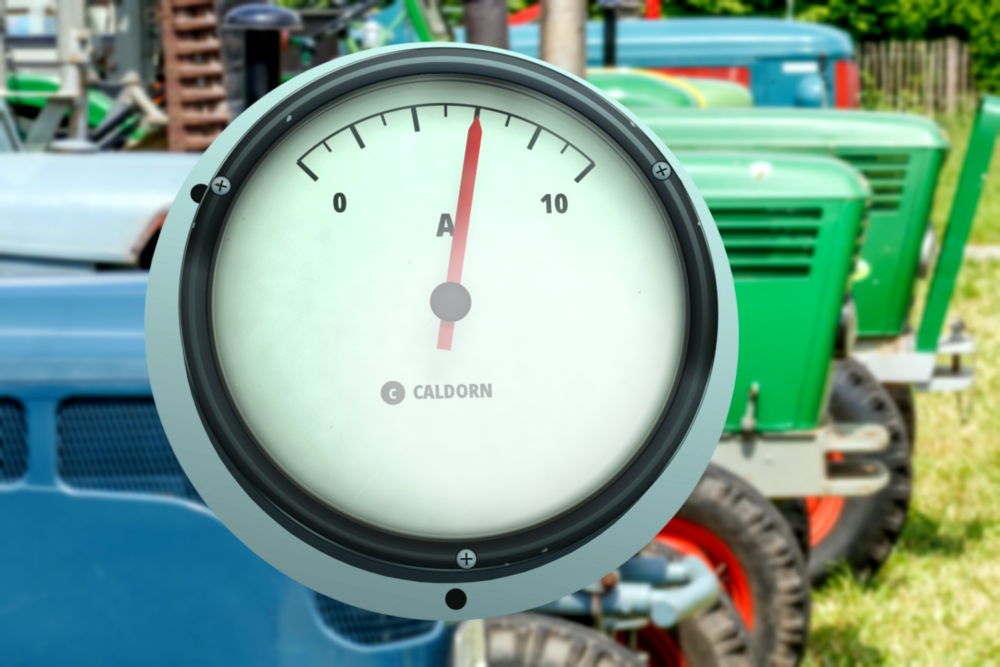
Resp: 6 A
